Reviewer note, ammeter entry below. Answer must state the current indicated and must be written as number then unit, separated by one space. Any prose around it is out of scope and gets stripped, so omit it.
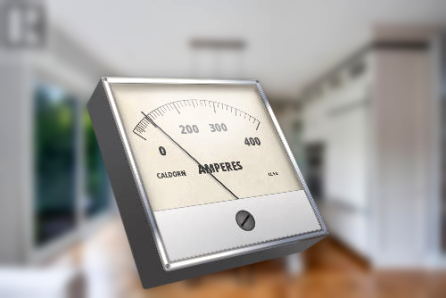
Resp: 100 A
